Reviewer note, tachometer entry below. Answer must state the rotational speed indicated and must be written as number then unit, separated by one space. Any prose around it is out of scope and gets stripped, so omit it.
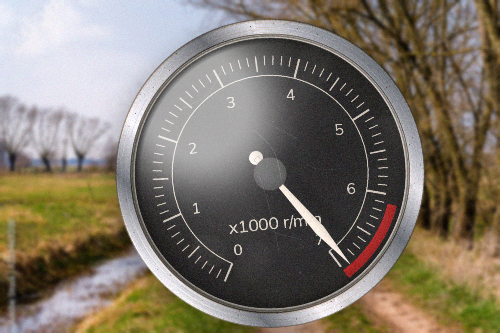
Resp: 6900 rpm
